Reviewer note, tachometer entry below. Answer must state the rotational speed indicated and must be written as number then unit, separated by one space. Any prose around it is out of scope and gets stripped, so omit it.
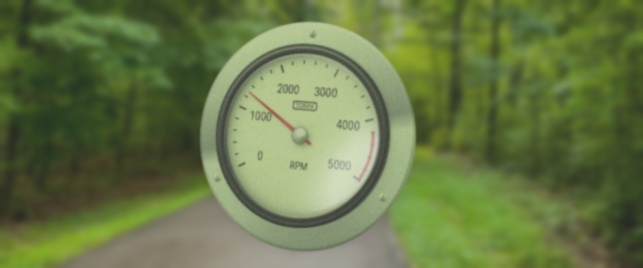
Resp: 1300 rpm
